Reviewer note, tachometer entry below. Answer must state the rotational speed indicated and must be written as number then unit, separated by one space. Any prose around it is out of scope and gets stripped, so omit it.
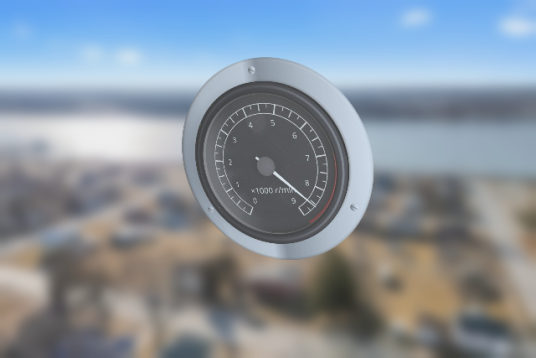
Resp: 8500 rpm
